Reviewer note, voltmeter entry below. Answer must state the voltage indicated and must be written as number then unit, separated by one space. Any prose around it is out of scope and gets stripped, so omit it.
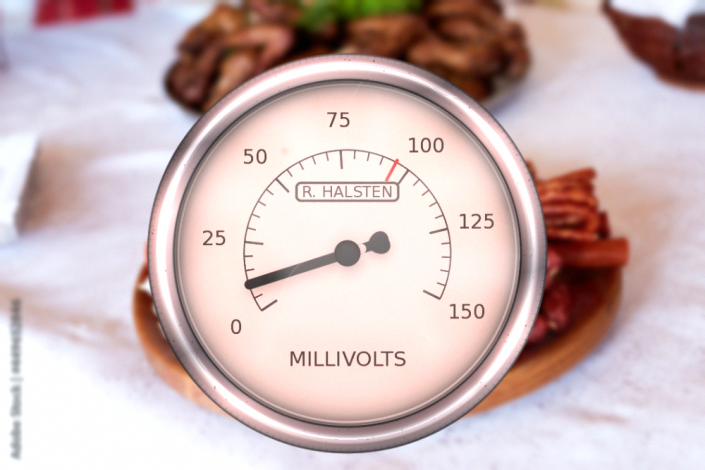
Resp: 10 mV
